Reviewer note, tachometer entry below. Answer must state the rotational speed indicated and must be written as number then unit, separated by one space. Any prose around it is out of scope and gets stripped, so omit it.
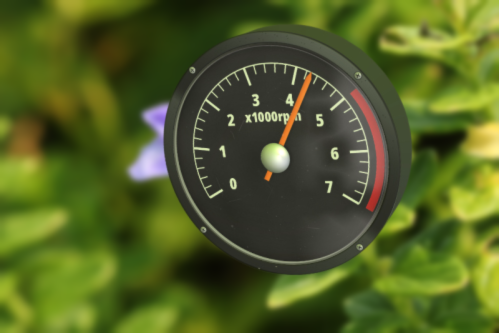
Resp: 4300 rpm
